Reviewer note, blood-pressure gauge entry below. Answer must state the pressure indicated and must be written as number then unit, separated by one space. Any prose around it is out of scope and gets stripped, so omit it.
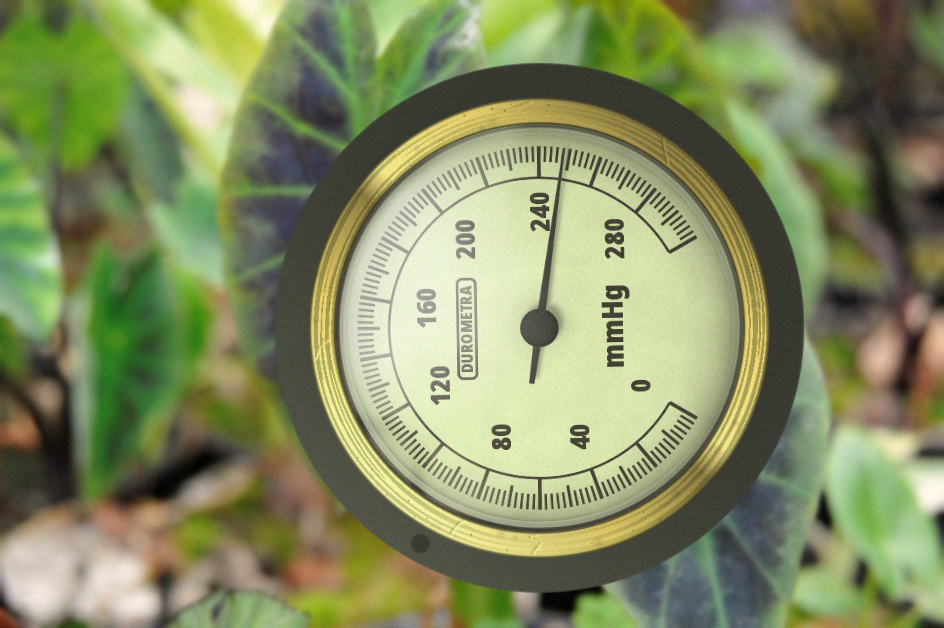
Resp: 248 mmHg
